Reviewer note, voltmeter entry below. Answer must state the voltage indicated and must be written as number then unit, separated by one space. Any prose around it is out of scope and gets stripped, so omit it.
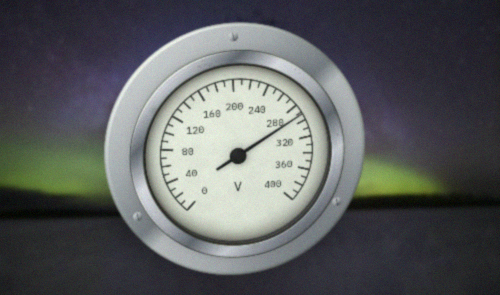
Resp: 290 V
